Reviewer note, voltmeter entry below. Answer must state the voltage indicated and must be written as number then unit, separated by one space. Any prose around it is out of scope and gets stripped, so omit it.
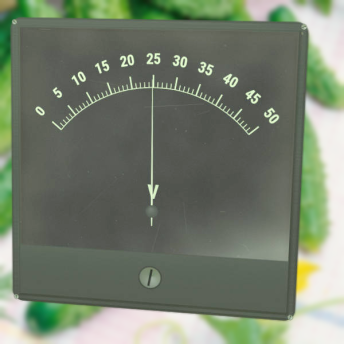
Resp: 25 V
